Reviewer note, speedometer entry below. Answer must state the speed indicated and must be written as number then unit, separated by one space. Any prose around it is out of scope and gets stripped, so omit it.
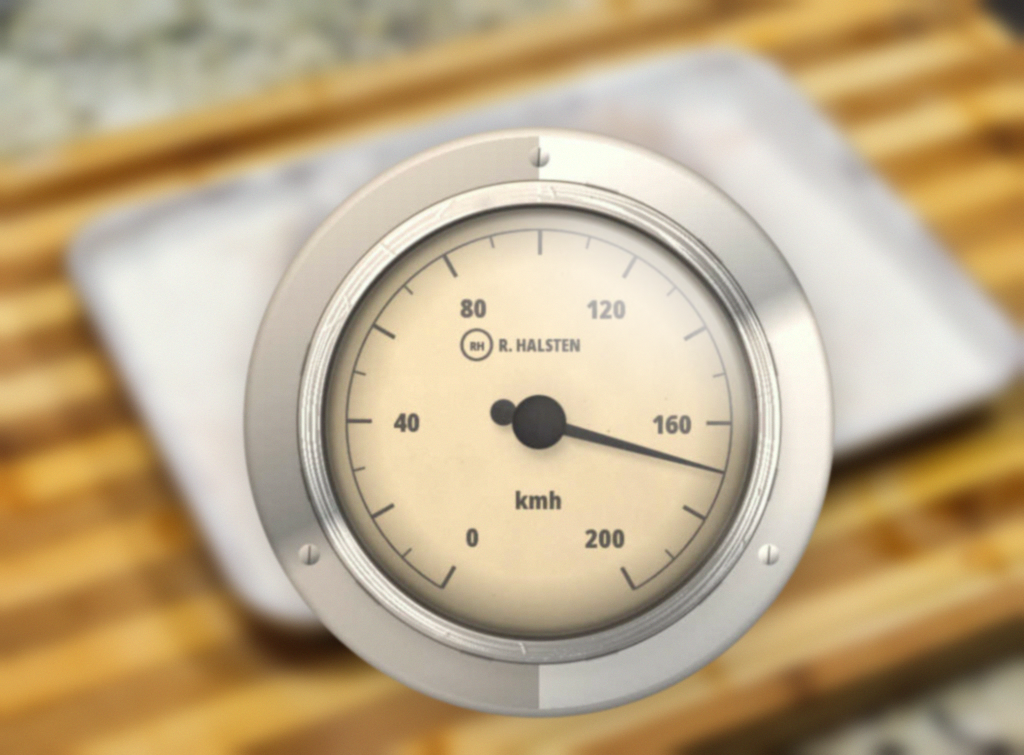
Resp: 170 km/h
